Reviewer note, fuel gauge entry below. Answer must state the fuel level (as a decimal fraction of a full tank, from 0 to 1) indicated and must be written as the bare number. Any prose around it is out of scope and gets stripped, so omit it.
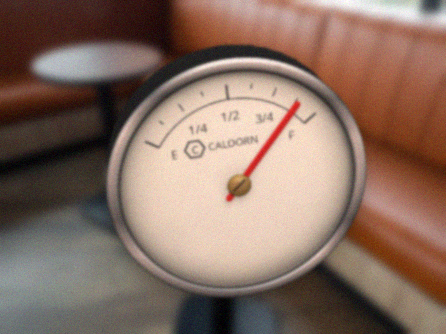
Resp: 0.875
